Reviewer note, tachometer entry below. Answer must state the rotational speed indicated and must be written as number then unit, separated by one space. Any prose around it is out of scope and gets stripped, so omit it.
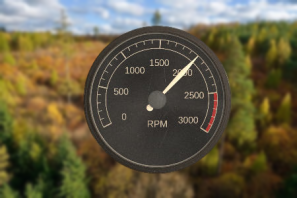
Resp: 2000 rpm
